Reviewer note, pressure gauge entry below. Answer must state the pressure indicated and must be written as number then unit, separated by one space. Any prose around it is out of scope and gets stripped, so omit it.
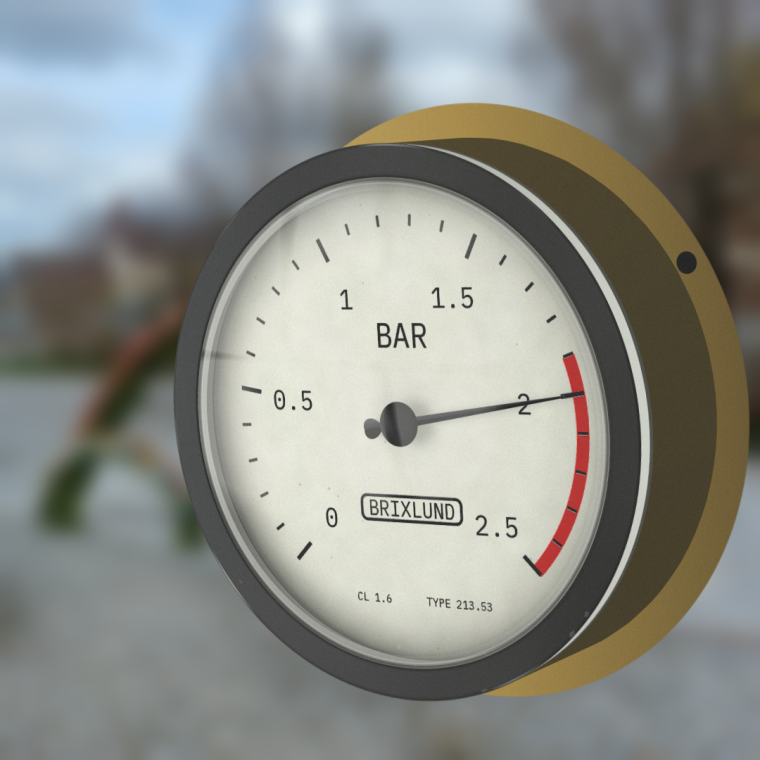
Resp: 2 bar
